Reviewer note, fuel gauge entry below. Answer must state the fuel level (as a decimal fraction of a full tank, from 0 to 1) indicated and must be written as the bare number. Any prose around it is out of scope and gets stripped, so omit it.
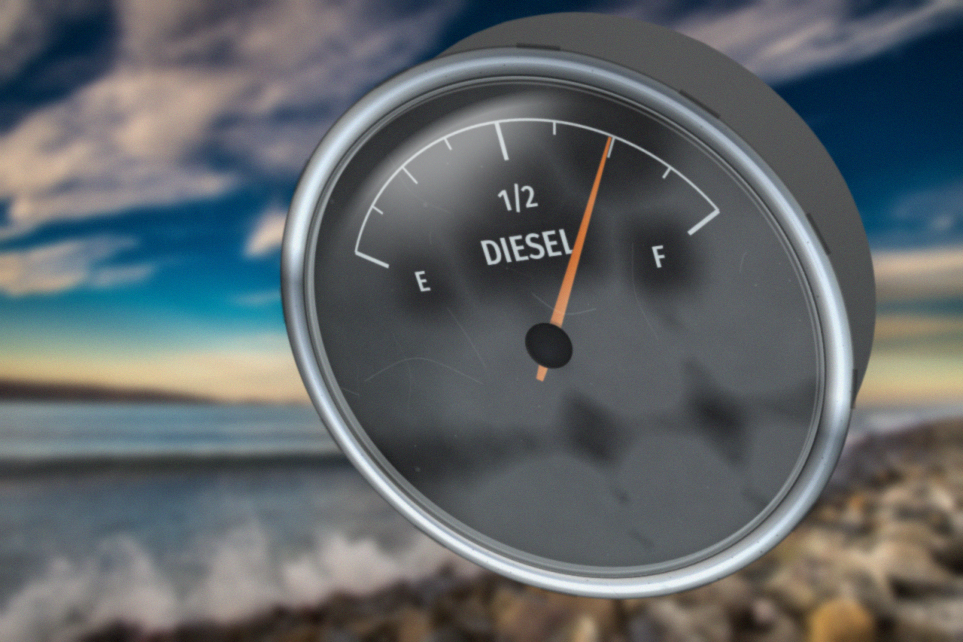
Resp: 0.75
